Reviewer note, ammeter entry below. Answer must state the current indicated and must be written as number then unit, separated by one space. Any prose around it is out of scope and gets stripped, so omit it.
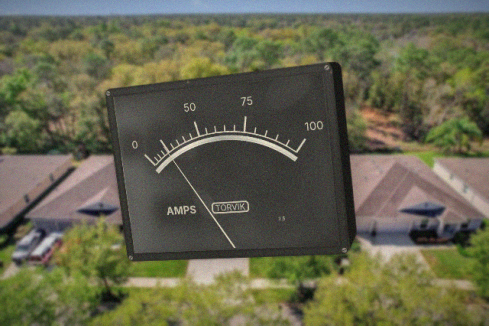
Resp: 25 A
